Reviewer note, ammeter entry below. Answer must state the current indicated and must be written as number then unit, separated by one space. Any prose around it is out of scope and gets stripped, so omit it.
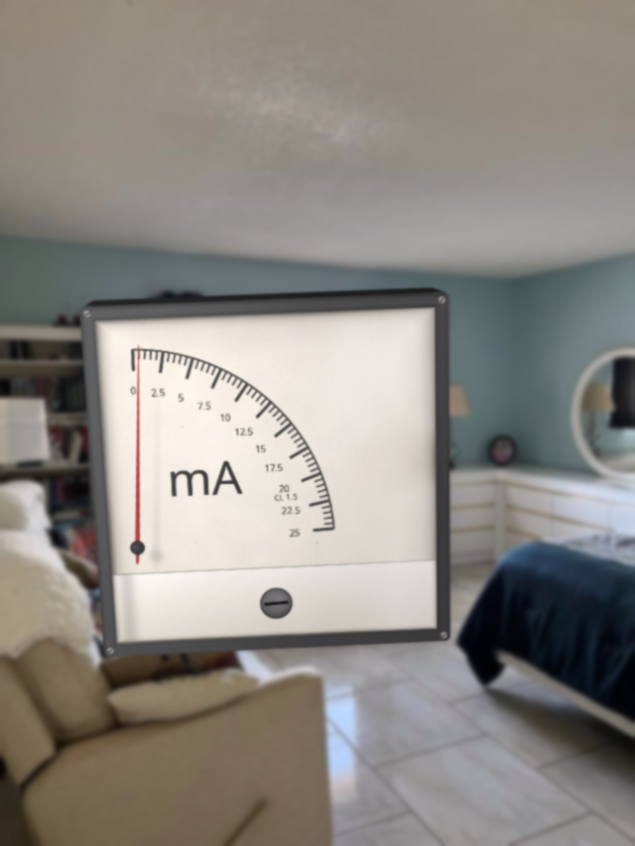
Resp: 0.5 mA
